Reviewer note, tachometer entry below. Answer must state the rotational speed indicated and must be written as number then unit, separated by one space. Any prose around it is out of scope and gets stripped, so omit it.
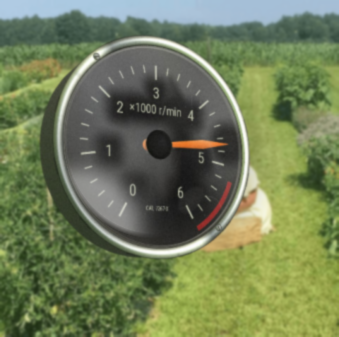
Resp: 4700 rpm
